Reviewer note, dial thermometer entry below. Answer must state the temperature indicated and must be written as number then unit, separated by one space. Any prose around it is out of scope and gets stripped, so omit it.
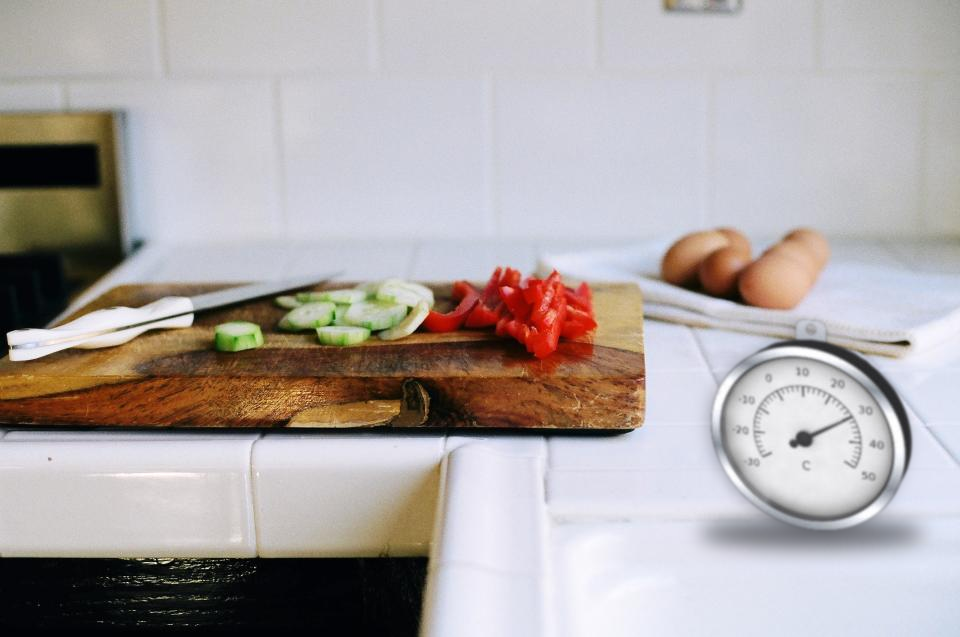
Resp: 30 °C
